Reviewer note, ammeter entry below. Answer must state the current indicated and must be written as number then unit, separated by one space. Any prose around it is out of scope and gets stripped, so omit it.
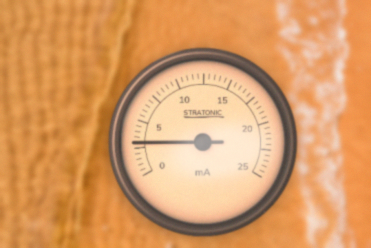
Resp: 3 mA
